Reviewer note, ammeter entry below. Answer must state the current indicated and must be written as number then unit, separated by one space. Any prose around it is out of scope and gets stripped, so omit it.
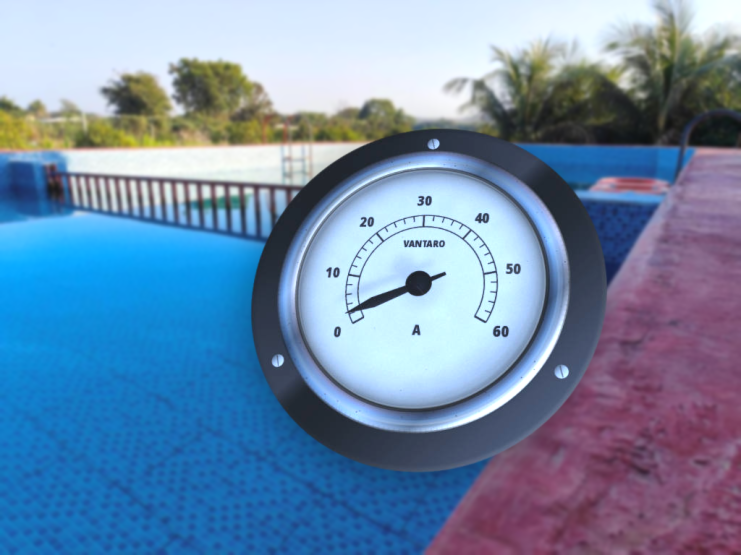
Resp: 2 A
